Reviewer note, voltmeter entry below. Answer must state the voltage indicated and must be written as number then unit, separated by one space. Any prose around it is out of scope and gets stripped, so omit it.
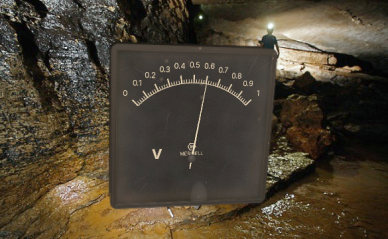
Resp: 0.6 V
